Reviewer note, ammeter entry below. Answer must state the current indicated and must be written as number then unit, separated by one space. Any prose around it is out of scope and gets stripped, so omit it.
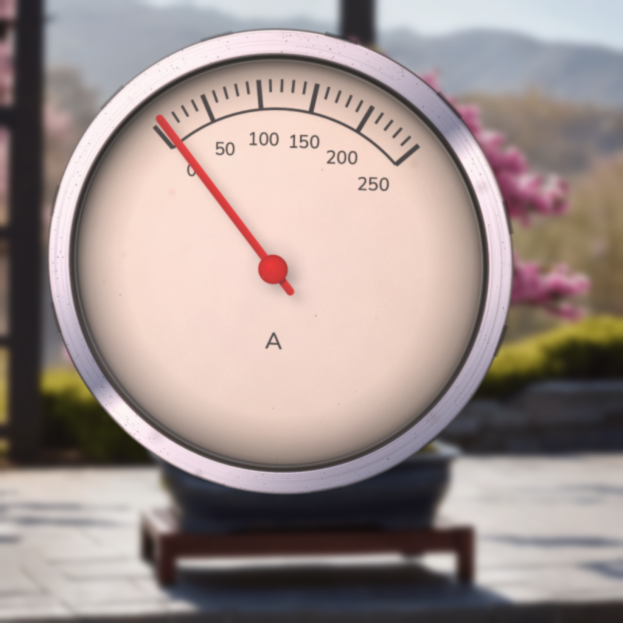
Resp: 10 A
